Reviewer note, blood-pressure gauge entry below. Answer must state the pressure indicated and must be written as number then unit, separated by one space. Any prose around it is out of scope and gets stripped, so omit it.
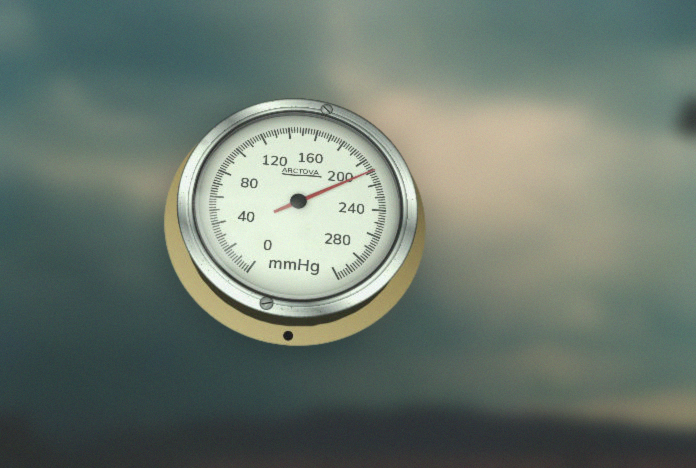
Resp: 210 mmHg
